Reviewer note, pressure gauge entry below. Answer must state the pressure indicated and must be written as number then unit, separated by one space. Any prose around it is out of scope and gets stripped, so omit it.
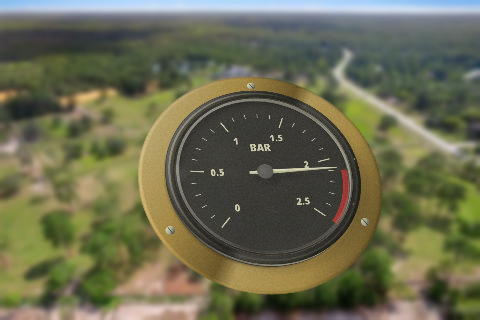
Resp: 2.1 bar
